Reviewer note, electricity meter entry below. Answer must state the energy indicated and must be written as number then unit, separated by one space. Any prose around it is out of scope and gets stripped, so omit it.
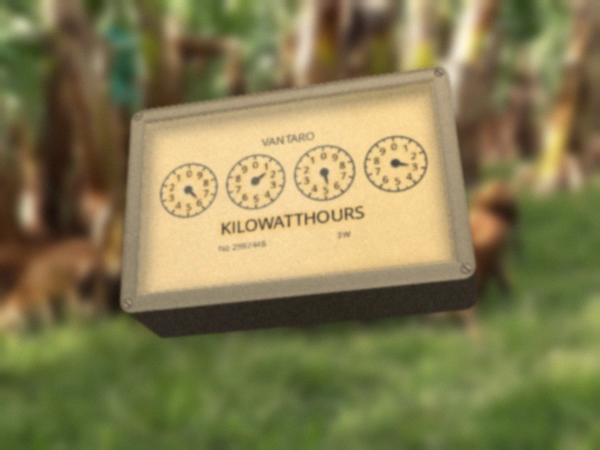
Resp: 6153 kWh
